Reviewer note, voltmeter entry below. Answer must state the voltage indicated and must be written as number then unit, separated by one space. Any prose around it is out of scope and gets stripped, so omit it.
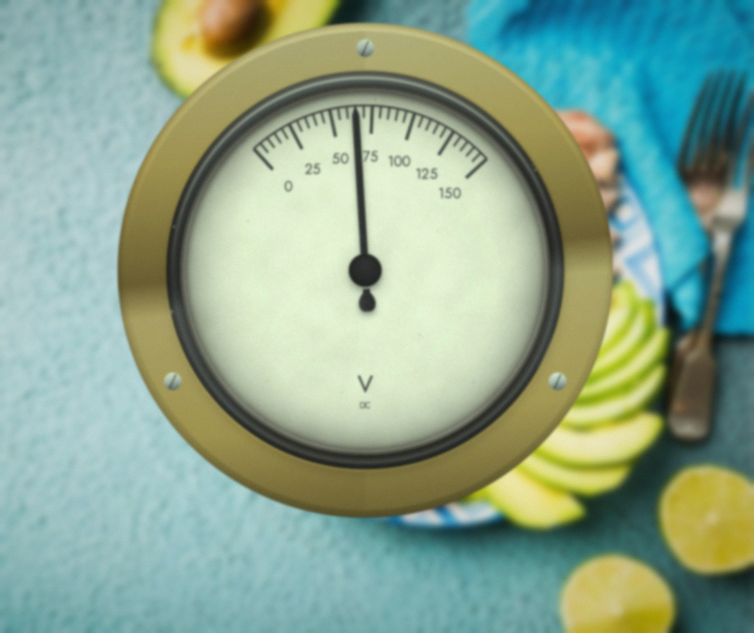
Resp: 65 V
